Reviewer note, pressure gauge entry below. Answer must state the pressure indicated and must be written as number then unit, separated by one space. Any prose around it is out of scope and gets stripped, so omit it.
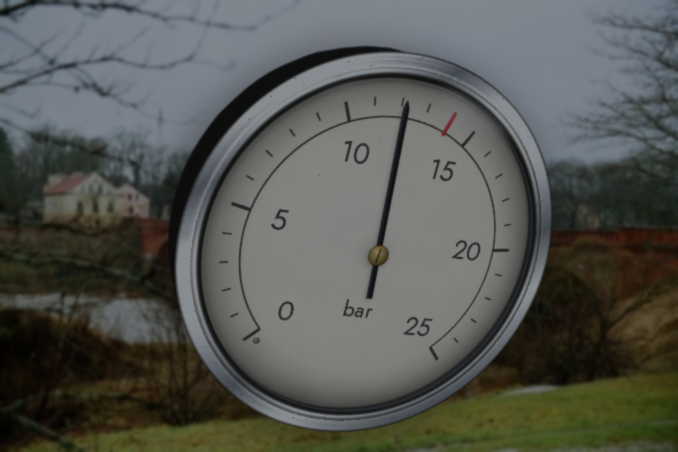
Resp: 12 bar
